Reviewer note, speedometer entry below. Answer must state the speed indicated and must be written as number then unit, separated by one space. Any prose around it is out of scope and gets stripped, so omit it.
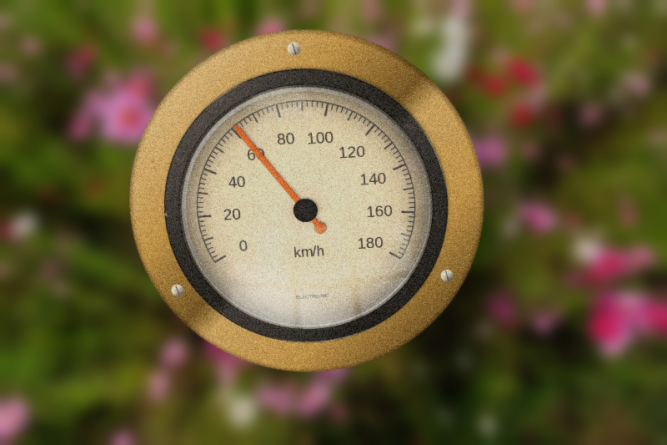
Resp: 62 km/h
